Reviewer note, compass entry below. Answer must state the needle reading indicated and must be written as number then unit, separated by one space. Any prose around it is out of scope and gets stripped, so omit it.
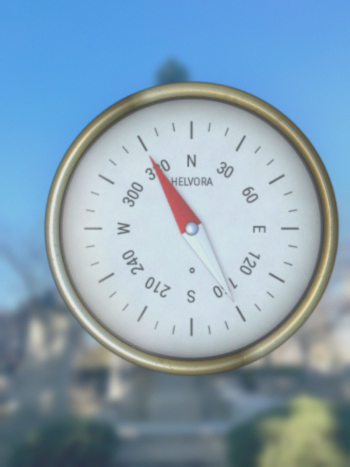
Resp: 330 °
